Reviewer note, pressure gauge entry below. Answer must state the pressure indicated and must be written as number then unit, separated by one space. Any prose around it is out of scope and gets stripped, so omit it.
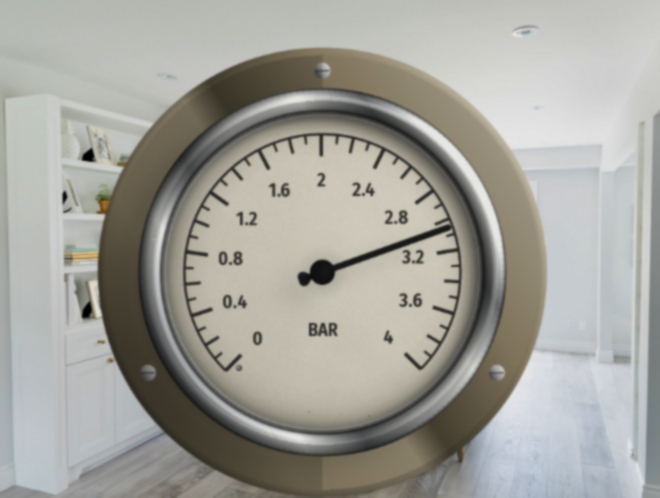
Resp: 3.05 bar
